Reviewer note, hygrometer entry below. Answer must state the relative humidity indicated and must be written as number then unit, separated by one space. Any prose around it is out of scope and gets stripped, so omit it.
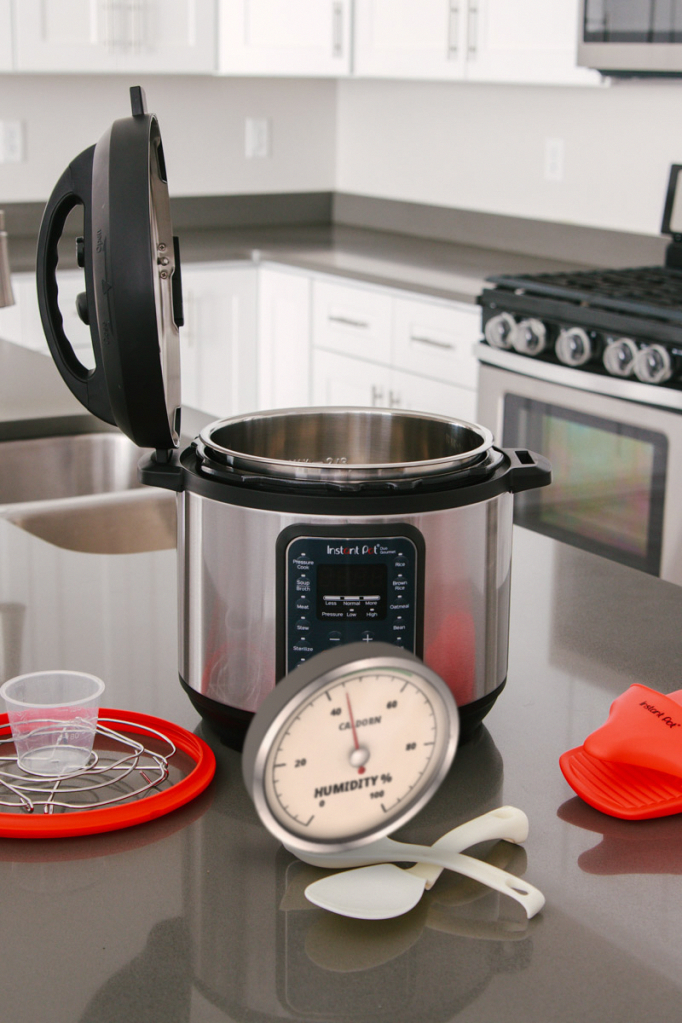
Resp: 44 %
